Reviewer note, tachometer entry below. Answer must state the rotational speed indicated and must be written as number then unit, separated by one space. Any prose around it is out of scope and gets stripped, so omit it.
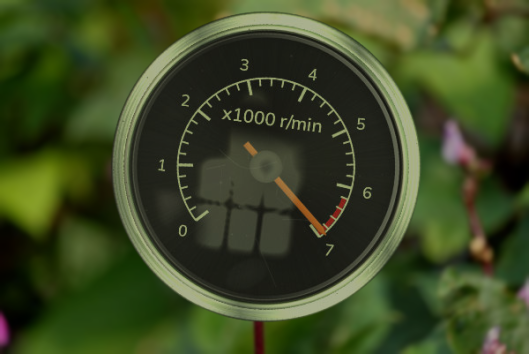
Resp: 6900 rpm
